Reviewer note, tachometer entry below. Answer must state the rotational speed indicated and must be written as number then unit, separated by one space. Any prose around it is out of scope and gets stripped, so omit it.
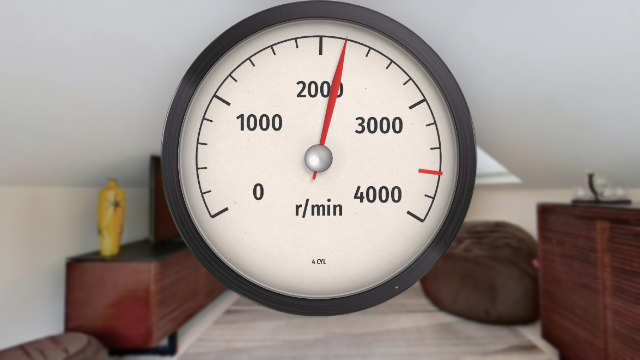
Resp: 2200 rpm
